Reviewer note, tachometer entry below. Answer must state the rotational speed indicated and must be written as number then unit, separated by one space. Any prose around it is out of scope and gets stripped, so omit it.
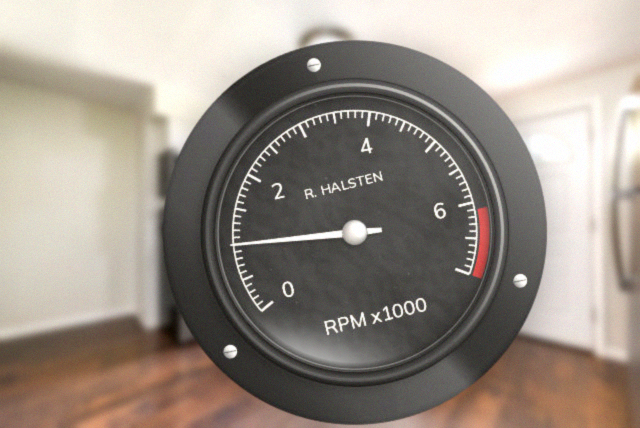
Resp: 1000 rpm
